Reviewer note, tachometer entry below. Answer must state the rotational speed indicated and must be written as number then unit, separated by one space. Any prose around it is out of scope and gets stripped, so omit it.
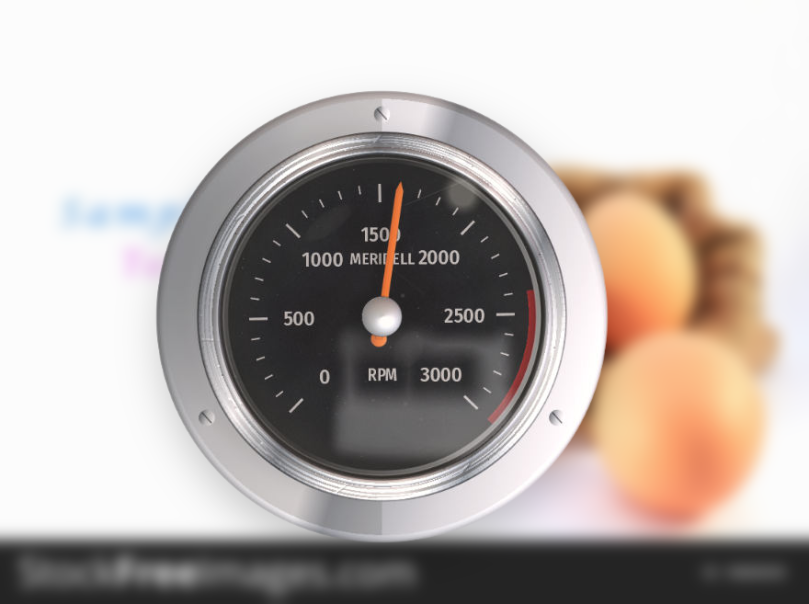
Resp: 1600 rpm
